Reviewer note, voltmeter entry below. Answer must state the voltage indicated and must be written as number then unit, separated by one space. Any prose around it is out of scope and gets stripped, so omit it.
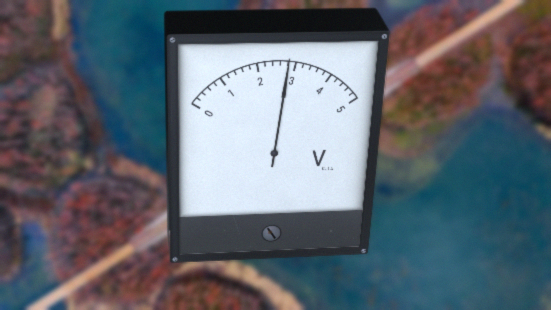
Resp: 2.8 V
